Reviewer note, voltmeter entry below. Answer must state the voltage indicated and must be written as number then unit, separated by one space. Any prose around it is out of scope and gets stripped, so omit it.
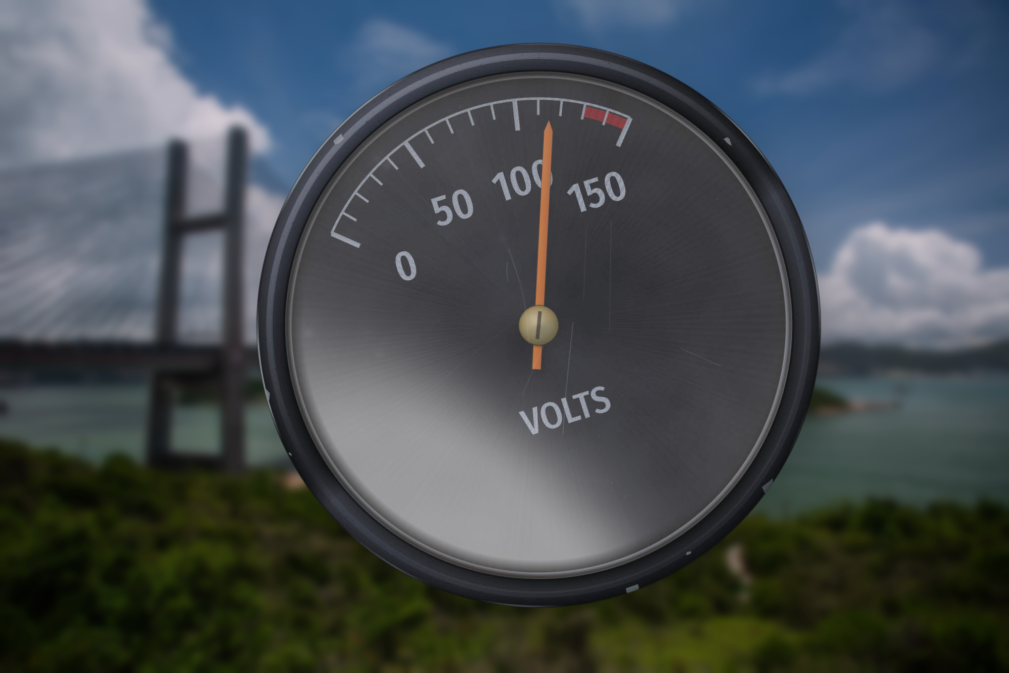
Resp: 115 V
